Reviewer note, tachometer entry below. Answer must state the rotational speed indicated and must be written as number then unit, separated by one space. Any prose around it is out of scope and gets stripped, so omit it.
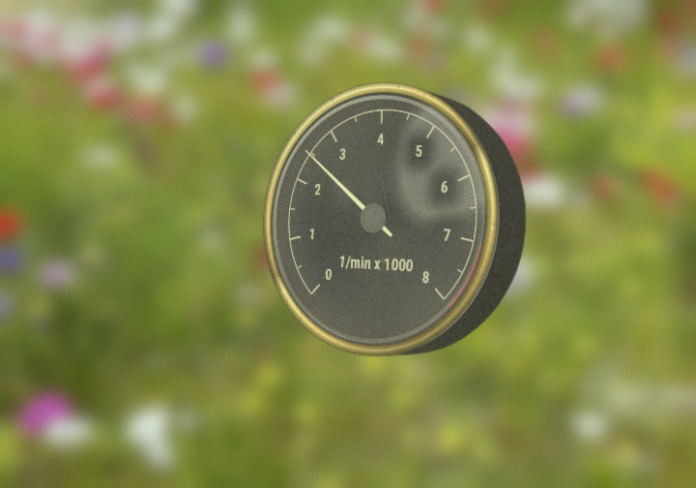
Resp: 2500 rpm
